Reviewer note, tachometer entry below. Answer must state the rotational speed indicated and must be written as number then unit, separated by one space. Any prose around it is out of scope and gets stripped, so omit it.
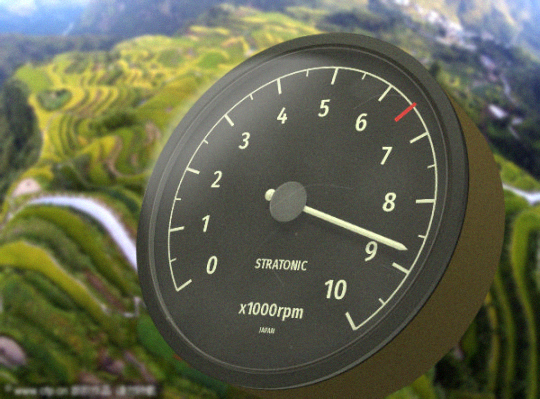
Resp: 8750 rpm
